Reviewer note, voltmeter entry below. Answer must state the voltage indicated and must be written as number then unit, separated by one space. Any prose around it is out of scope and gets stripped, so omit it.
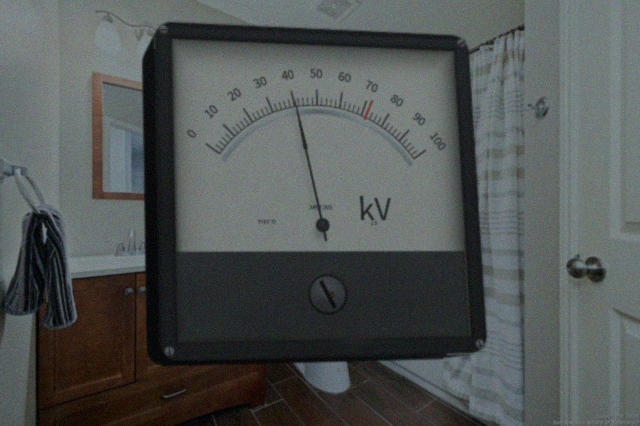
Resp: 40 kV
